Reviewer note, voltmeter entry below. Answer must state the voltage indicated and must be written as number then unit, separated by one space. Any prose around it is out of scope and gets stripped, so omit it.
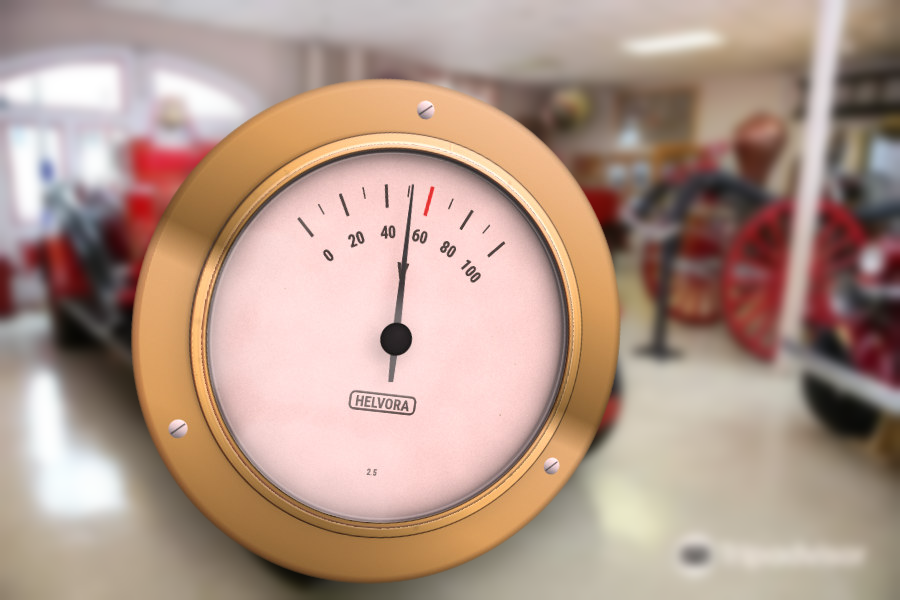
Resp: 50 V
